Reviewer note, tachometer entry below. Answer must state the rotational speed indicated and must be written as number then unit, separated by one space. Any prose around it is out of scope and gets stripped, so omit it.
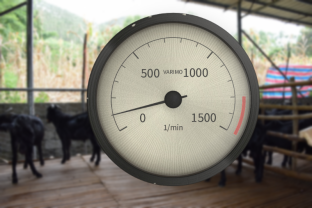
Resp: 100 rpm
